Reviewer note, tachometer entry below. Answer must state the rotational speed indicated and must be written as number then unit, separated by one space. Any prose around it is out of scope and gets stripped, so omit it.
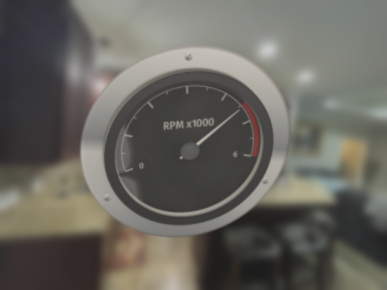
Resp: 4500 rpm
